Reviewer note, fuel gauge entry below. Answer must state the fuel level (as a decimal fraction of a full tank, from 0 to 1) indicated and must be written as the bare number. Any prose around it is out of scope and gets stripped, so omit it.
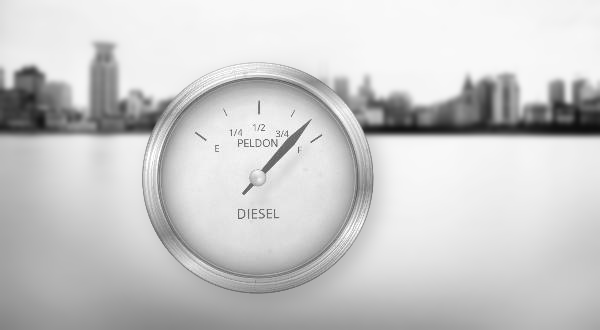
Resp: 0.875
